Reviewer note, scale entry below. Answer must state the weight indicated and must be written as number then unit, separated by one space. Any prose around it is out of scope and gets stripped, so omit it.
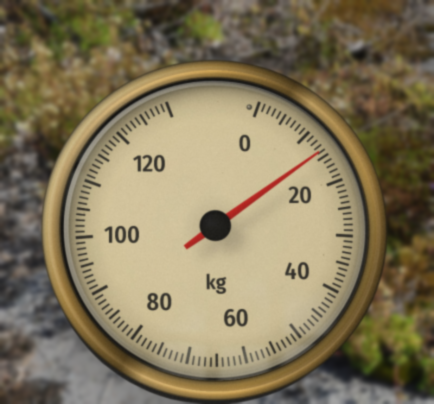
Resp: 14 kg
